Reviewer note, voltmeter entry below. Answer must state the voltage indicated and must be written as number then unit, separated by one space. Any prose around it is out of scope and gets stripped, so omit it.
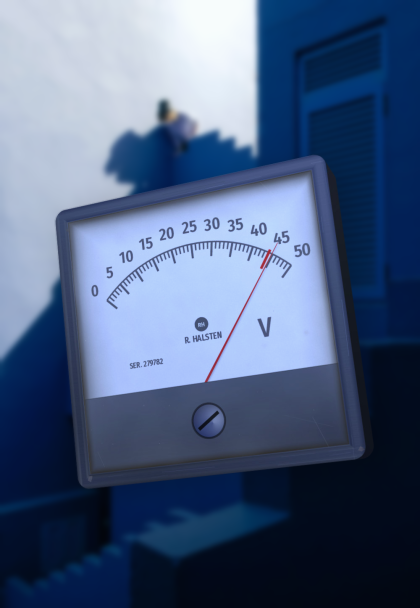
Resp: 45 V
